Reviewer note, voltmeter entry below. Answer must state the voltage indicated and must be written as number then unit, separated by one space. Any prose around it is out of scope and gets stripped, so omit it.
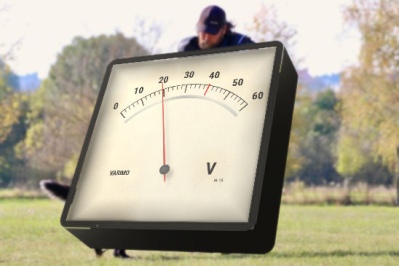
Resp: 20 V
